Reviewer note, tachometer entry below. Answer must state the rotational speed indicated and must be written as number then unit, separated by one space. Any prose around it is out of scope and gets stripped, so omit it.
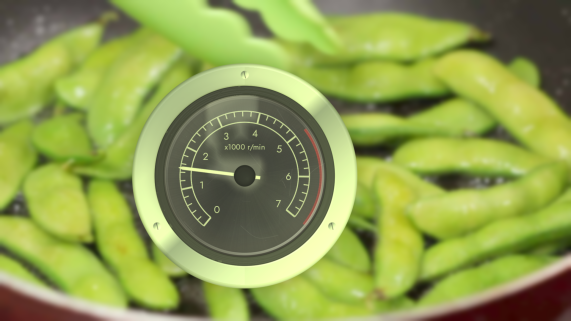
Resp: 1500 rpm
